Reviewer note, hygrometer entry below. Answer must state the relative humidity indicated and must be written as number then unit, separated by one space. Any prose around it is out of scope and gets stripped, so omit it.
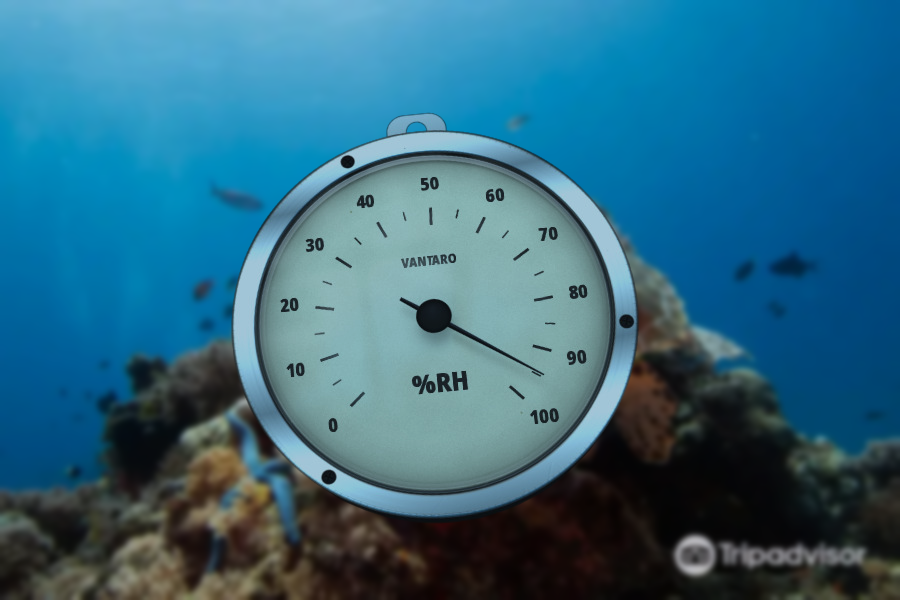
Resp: 95 %
